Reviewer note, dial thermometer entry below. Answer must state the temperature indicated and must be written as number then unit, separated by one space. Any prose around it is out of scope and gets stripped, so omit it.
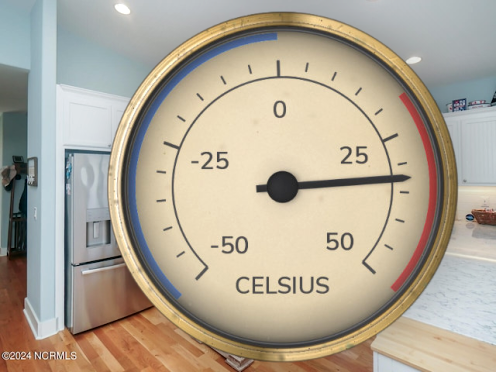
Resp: 32.5 °C
